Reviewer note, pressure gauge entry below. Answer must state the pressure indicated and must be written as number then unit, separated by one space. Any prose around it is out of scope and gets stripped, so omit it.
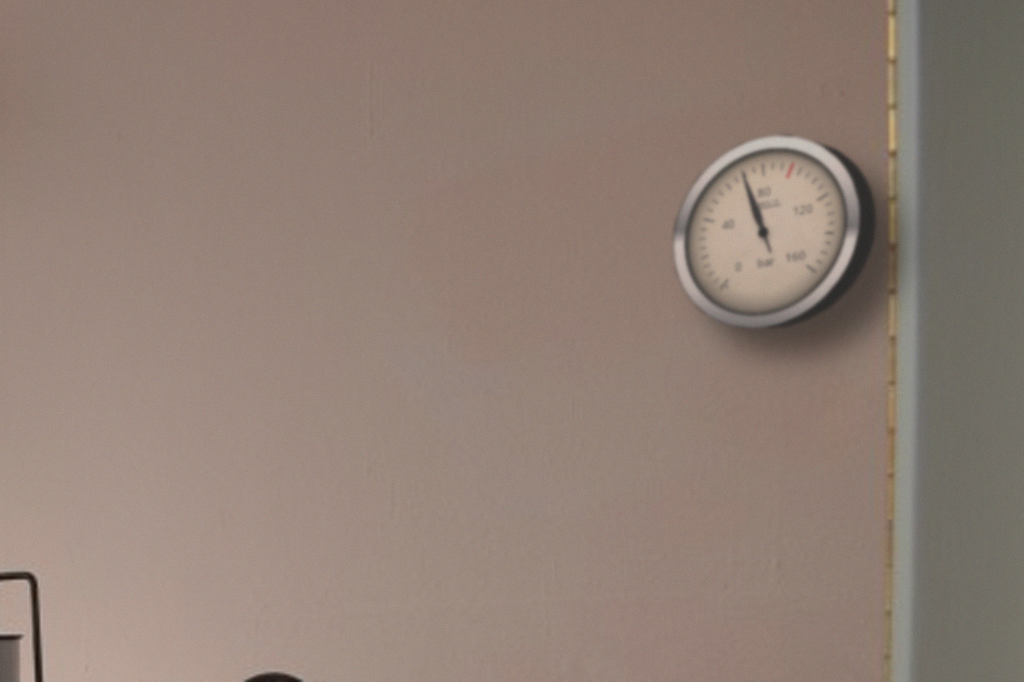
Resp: 70 bar
